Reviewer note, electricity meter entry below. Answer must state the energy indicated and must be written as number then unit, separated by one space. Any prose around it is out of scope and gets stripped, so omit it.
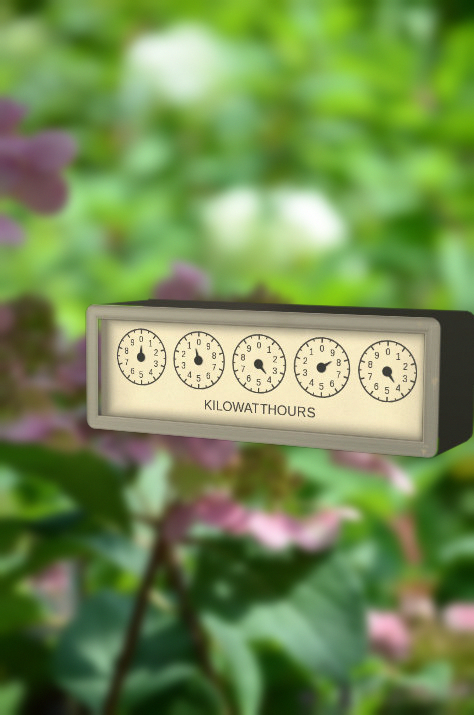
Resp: 384 kWh
